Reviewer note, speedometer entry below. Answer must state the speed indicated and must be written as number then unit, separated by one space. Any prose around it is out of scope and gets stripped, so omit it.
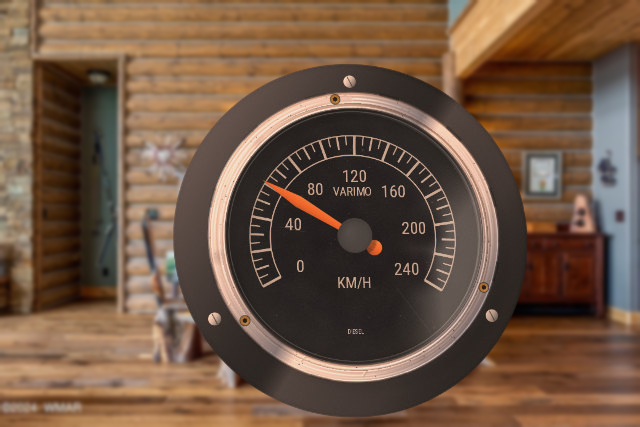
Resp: 60 km/h
